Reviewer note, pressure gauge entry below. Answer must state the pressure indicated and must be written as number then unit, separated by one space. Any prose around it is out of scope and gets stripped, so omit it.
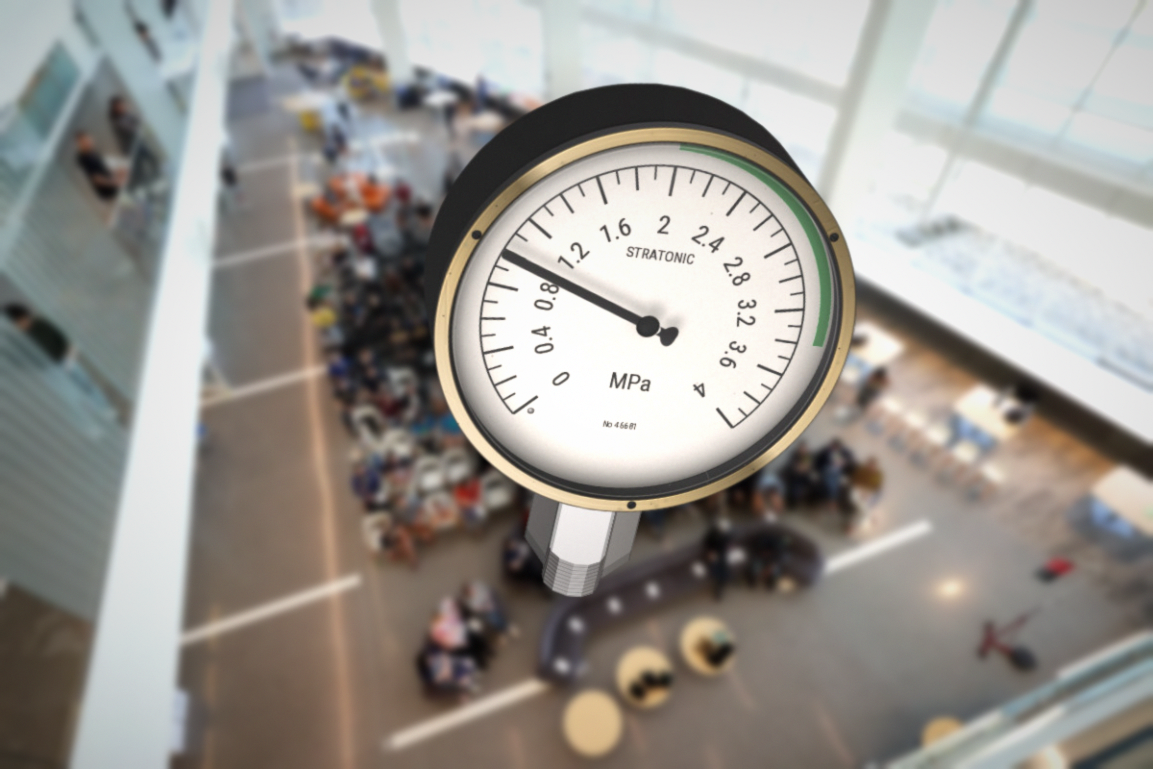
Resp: 1 MPa
